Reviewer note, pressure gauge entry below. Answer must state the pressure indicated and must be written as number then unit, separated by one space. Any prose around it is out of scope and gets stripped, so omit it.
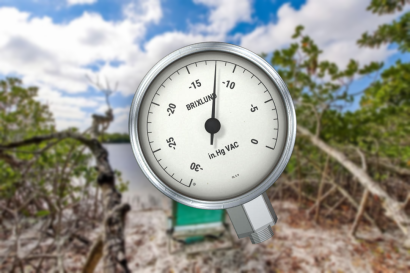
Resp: -12 inHg
